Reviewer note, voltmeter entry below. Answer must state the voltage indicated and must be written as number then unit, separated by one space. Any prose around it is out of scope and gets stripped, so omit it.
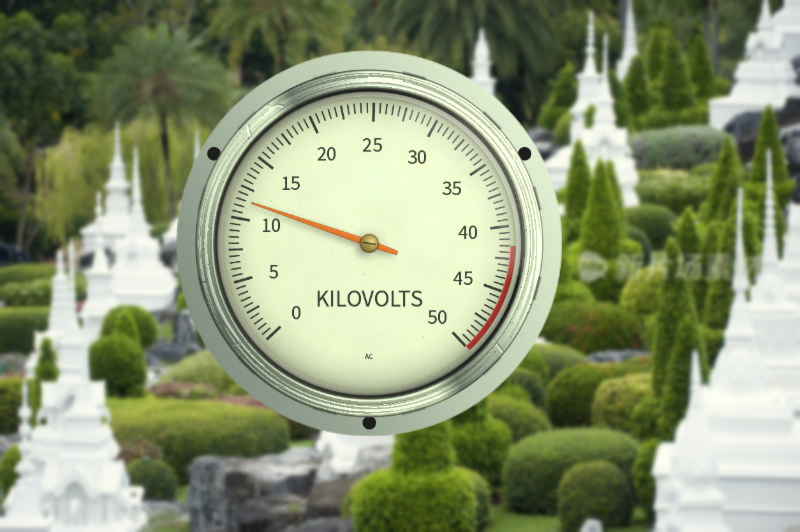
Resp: 11.5 kV
